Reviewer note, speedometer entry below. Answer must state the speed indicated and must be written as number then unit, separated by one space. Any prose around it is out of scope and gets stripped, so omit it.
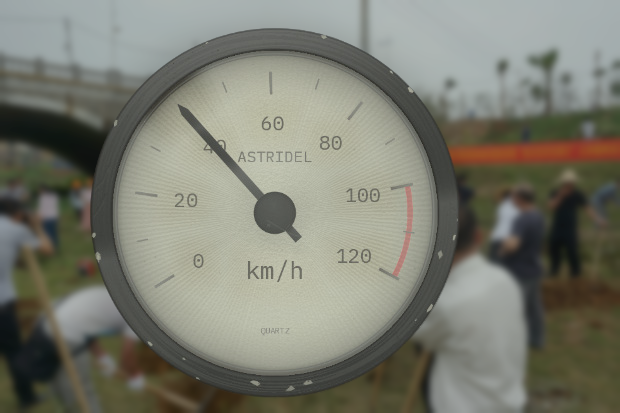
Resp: 40 km/h
